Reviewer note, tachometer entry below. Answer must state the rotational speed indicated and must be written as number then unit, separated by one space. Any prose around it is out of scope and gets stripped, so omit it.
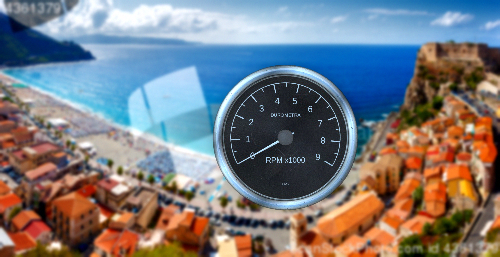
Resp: 0 rpm
